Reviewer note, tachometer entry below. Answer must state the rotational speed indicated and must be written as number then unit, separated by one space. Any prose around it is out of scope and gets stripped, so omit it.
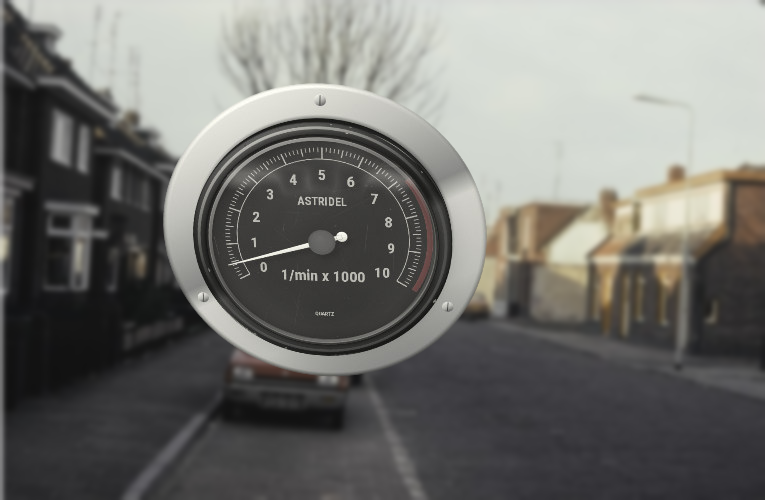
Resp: 500 rpm
